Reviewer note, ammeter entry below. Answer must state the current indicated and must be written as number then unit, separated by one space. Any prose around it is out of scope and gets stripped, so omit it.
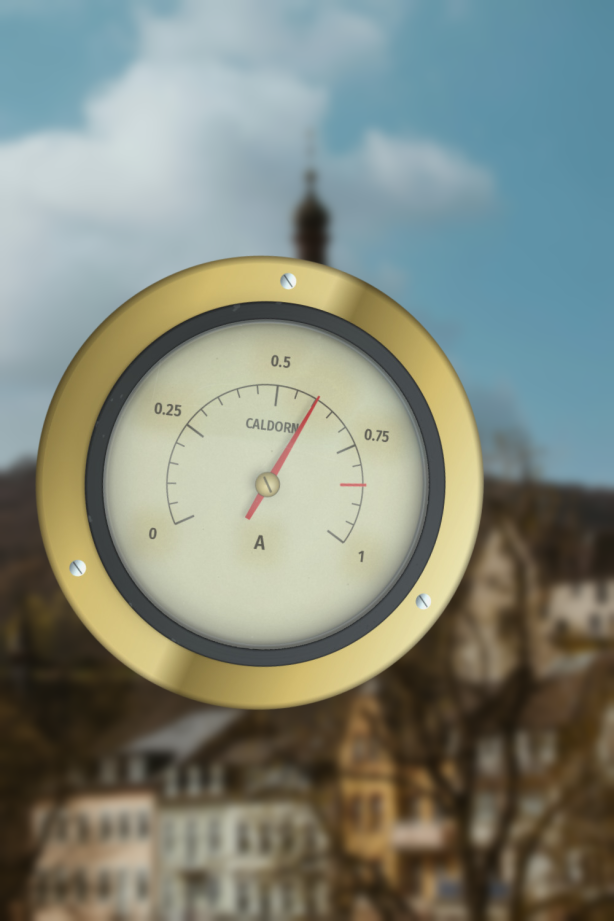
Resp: 0.6 A
